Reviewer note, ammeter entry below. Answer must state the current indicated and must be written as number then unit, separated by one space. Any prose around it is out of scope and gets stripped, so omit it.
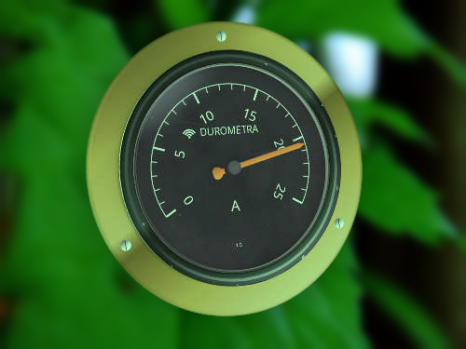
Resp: 20.5 A
